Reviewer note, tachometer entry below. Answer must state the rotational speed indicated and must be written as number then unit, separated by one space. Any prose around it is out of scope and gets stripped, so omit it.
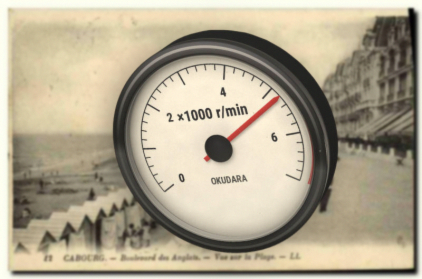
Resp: 5200 rpm
